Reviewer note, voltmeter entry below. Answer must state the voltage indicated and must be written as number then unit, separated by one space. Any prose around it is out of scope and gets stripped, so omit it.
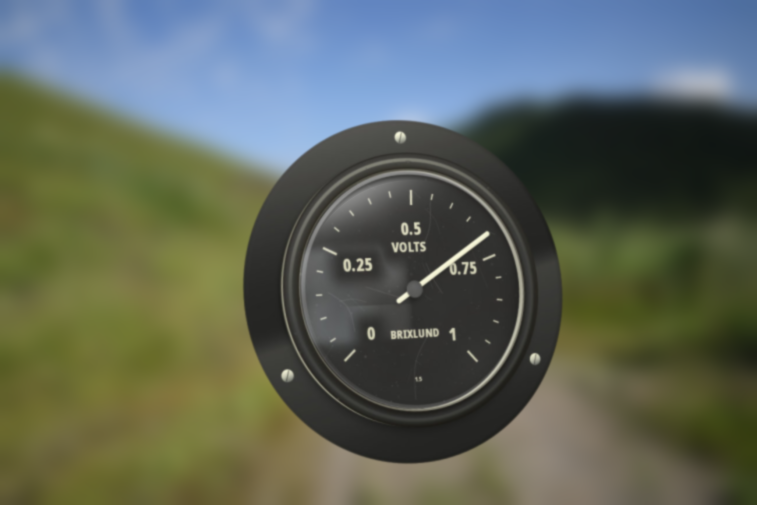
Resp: 0.7 V
